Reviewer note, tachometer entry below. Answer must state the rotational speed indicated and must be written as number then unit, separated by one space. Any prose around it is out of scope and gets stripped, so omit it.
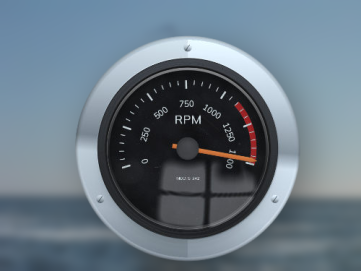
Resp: 1475 rpm
